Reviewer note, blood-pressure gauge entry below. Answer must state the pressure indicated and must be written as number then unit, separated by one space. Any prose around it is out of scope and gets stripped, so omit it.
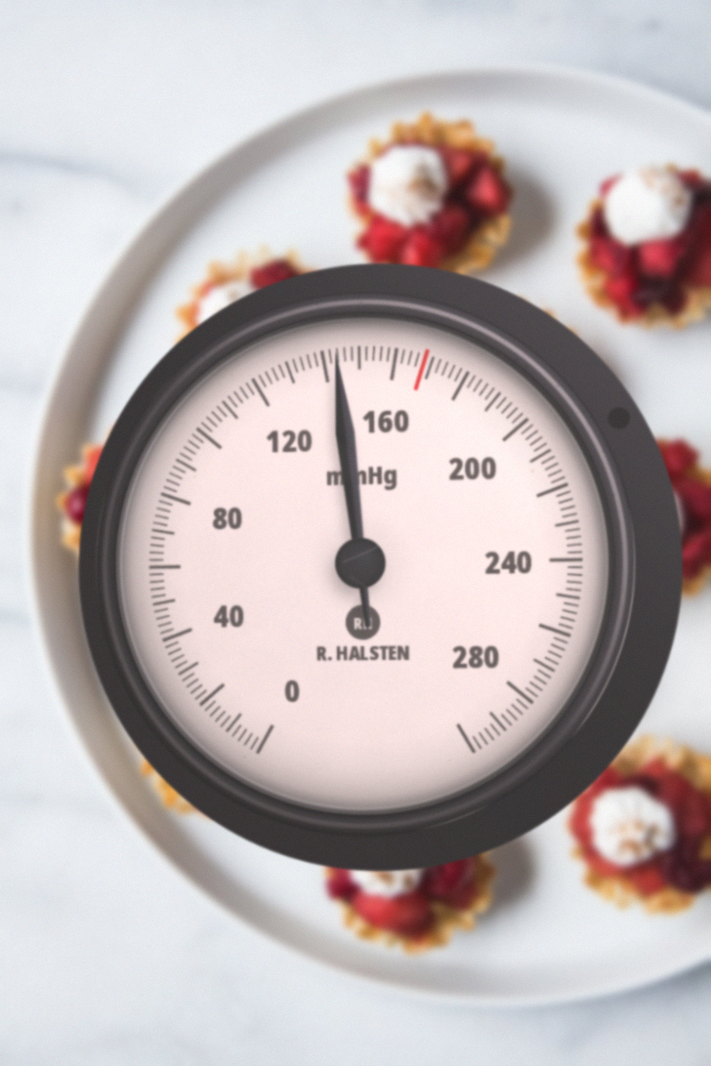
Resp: 144 mmHg
